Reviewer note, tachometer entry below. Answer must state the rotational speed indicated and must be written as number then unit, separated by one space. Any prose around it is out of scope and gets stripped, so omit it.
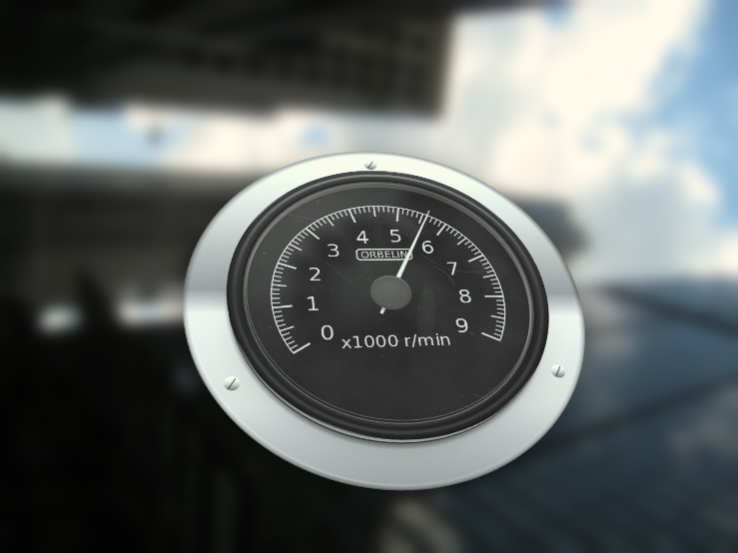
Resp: 5600 rpm
